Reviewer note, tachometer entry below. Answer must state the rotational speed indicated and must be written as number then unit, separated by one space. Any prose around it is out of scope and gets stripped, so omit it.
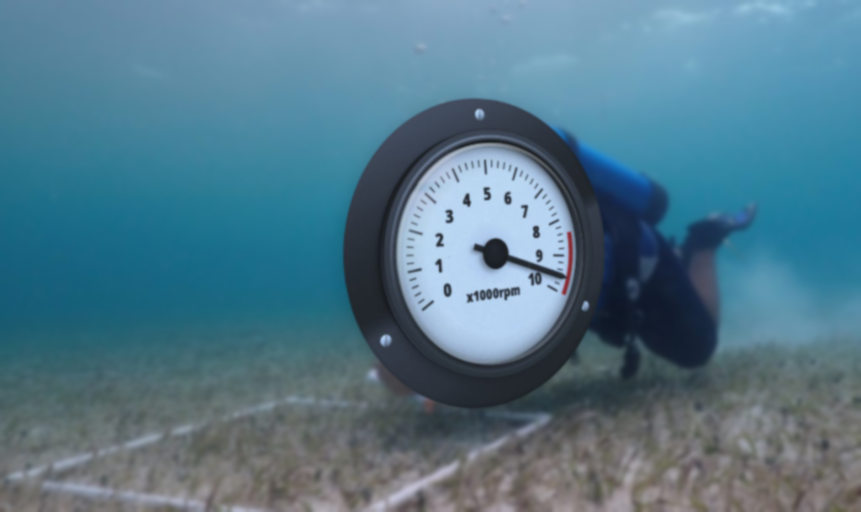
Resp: 9600 rpm
